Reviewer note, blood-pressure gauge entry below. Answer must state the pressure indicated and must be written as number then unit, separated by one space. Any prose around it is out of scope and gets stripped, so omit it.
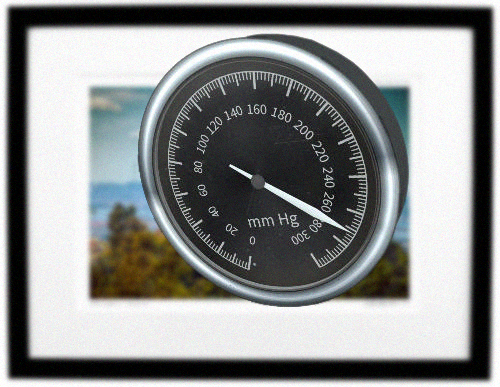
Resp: 270 mmHg
